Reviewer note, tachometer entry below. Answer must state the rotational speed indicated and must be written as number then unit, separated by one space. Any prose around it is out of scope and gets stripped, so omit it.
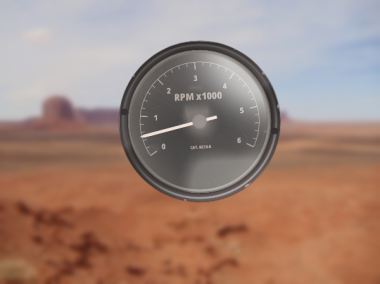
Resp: 500 rpm
